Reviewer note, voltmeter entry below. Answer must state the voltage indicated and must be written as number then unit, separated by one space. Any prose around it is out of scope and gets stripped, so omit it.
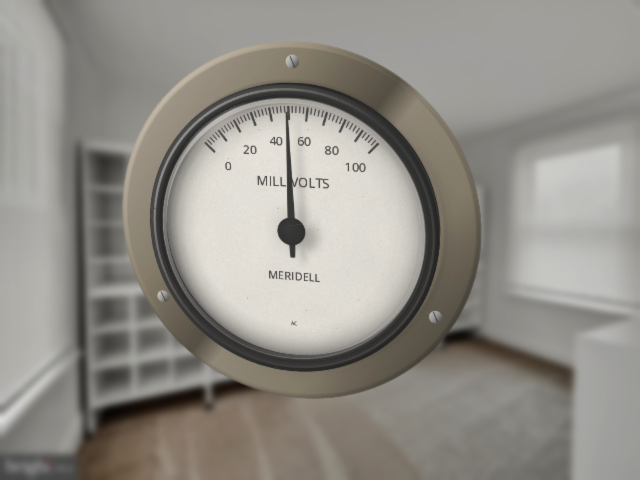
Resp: 50 mV
